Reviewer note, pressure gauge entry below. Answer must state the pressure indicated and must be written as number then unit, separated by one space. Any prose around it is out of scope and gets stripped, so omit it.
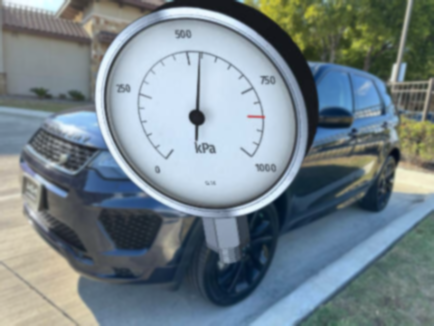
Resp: 550 kPa
